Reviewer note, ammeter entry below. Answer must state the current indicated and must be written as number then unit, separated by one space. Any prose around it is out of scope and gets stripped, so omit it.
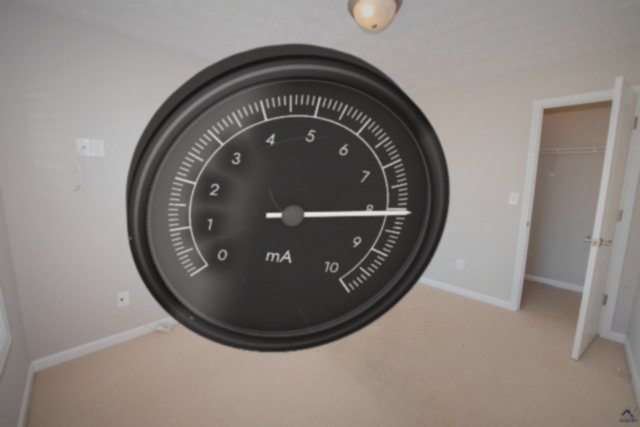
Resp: 8 mA
